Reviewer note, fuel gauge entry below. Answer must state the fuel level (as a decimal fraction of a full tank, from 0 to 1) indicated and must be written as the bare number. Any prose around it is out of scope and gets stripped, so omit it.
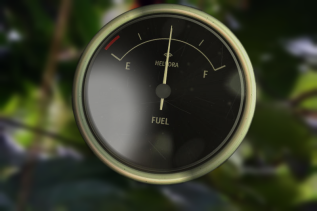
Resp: 0.5
